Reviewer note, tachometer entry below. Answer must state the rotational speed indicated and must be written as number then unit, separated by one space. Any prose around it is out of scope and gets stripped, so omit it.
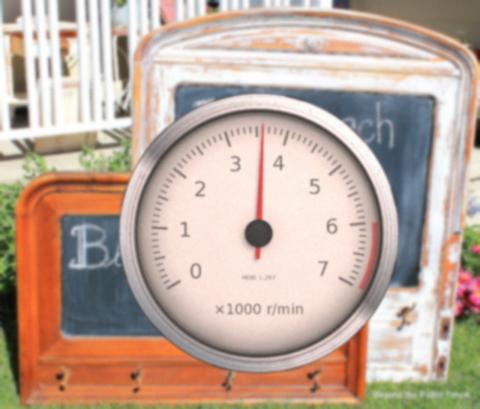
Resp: 3600 rpm
